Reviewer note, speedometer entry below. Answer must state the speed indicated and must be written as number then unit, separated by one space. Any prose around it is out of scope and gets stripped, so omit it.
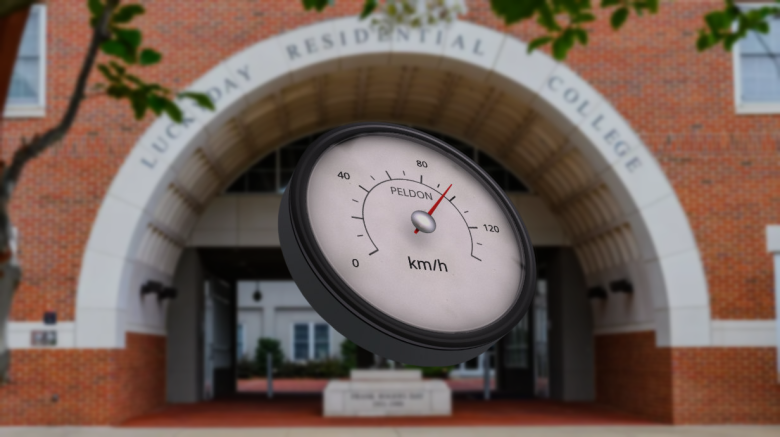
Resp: 95 km/h
